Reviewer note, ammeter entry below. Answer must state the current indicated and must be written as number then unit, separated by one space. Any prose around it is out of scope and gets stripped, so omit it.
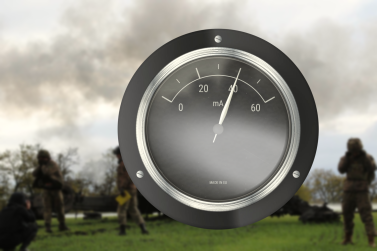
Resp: 40 mA
